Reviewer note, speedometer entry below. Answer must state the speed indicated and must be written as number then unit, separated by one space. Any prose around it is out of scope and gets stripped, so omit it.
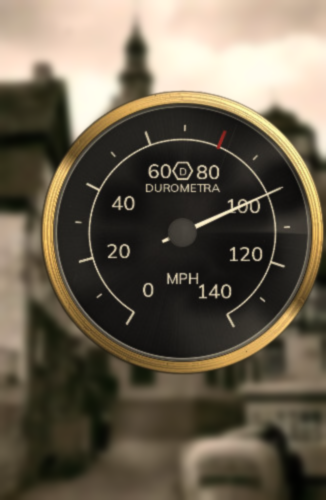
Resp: 100 mph
